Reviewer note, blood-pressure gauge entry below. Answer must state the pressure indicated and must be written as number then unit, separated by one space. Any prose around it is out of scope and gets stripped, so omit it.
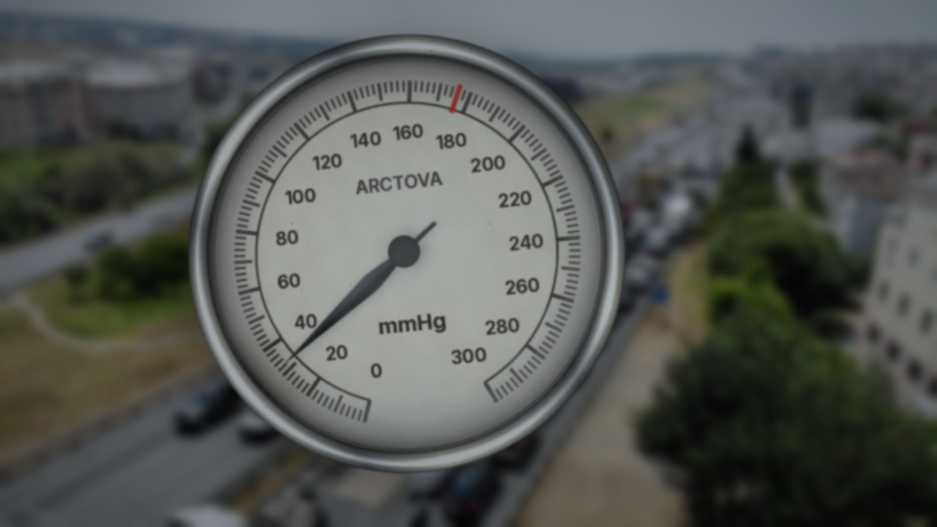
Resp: 32 mmHg
